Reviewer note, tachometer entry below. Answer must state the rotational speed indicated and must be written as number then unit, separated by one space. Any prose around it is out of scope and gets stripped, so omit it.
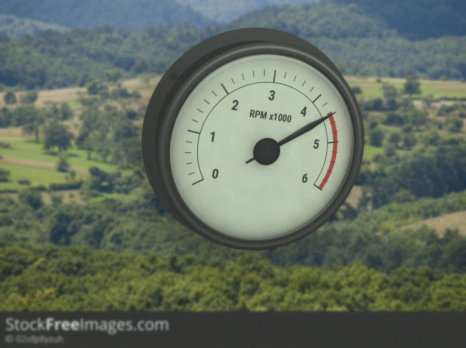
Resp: 4400 rpm
